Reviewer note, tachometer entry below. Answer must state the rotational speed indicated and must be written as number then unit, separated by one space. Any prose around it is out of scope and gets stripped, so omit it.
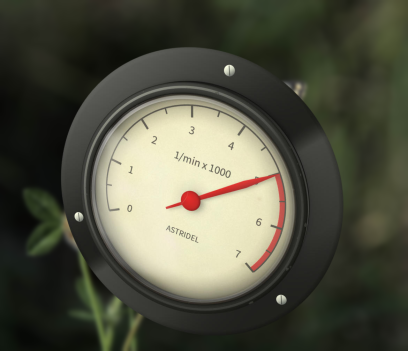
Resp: 5000 rpm
